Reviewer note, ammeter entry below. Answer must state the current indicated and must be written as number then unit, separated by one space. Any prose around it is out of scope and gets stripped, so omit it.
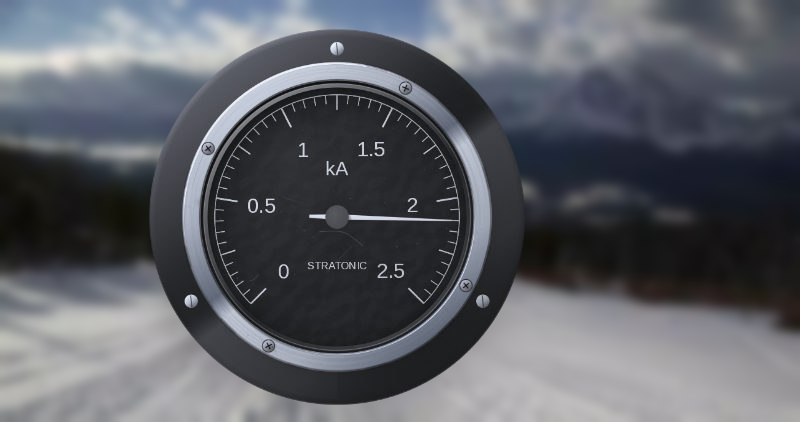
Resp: 2.1 kA
